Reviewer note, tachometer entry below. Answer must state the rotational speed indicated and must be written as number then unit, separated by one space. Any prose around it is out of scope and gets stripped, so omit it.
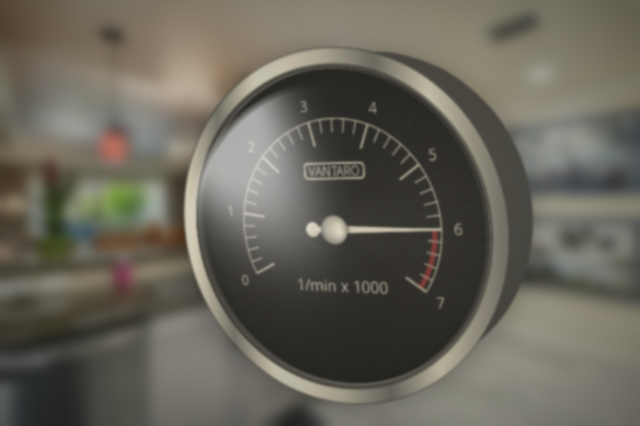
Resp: 6000 rpm
